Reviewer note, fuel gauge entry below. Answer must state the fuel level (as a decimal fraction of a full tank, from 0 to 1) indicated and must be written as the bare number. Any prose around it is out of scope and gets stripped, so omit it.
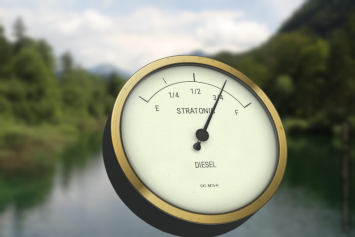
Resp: 0.75
